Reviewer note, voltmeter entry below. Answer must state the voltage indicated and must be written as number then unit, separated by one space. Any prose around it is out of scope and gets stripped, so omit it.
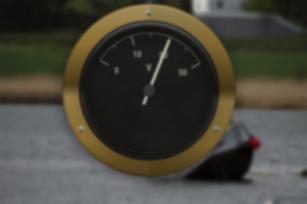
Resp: 20 V
